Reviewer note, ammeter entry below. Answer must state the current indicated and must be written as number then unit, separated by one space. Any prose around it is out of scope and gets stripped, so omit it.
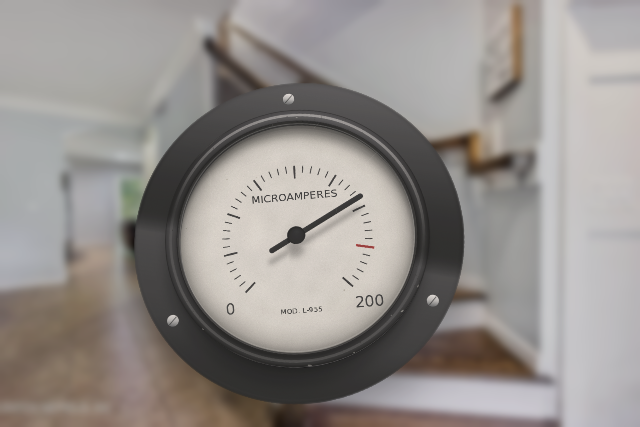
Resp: 145 µA
